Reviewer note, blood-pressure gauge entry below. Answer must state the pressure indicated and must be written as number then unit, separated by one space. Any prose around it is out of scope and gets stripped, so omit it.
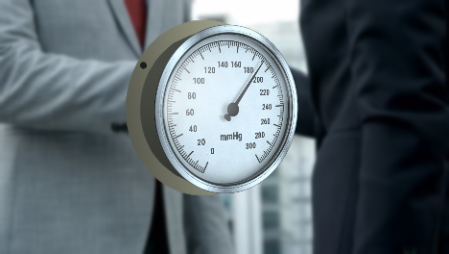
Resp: 190 mmHg
